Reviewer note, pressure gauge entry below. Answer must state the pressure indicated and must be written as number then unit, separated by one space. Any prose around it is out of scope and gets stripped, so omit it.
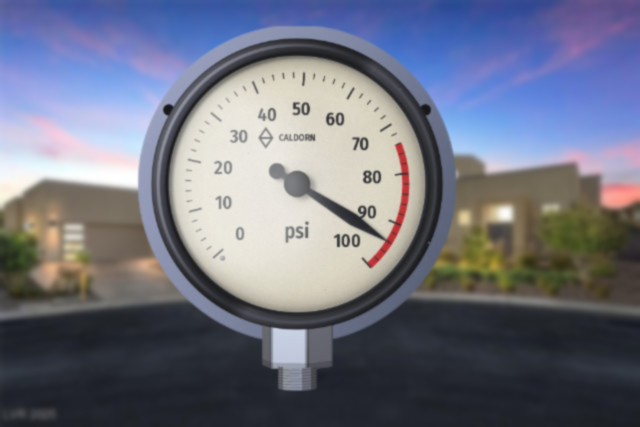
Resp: 94 psi
